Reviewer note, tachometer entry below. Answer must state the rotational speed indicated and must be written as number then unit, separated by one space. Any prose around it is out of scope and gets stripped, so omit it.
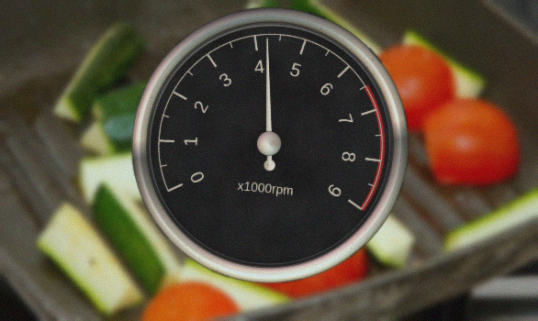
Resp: 4250 rpm
